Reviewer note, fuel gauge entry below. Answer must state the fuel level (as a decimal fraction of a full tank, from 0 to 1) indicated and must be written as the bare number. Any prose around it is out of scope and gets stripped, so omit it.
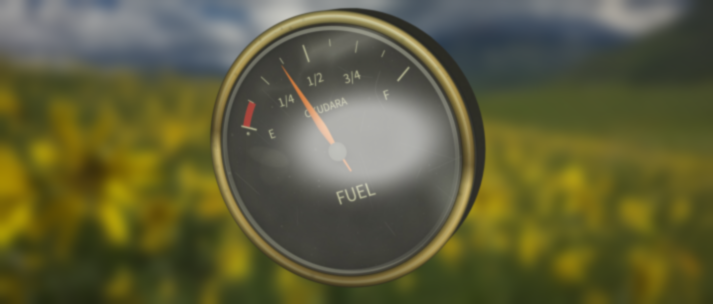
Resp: 0.375
